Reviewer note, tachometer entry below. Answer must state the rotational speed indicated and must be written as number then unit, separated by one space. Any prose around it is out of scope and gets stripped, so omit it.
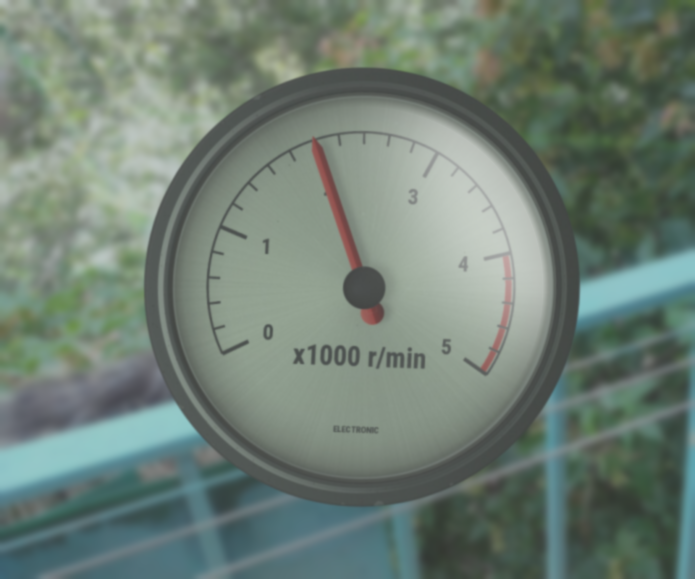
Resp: 2000 rpm
